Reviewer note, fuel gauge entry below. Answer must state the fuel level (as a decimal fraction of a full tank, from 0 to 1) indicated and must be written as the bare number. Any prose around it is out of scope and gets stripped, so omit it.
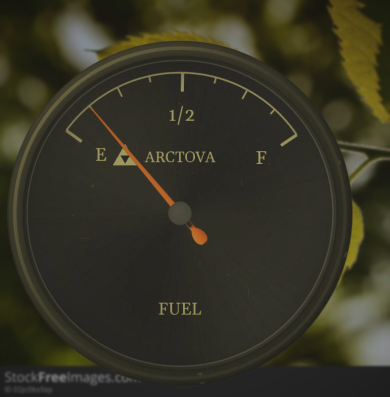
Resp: 0.125
